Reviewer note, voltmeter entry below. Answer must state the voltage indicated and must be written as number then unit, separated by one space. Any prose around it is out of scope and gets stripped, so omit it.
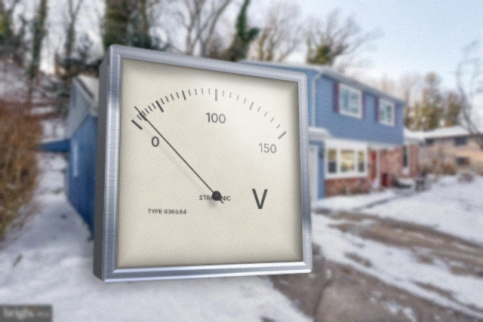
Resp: 25 V
